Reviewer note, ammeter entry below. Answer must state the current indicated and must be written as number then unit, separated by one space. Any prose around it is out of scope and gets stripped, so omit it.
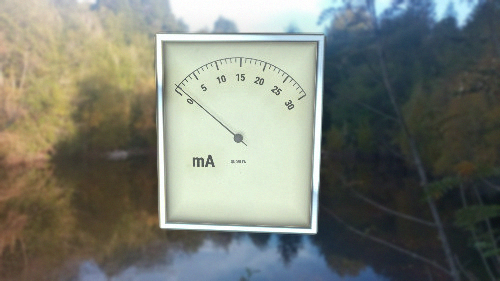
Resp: 1 mA
